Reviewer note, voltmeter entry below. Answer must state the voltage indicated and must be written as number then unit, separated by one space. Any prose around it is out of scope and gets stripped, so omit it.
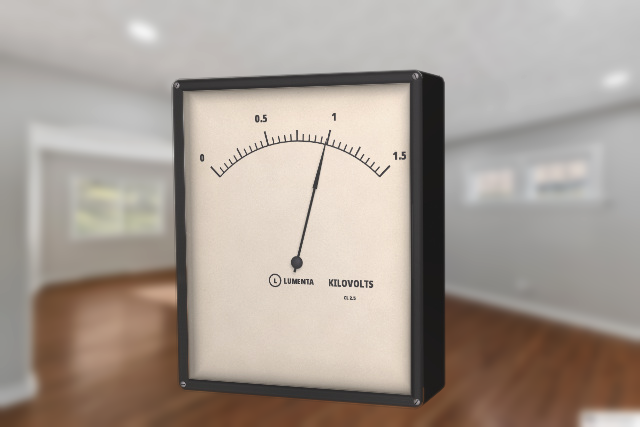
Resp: 1 kV
